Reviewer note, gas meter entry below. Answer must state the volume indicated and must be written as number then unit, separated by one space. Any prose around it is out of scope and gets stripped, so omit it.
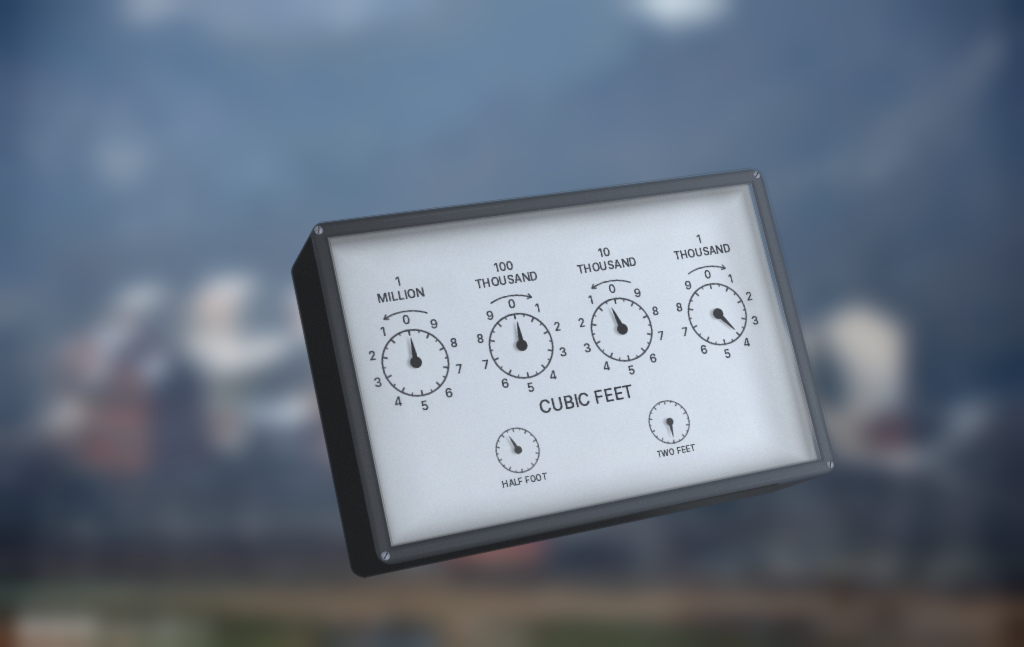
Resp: 400 ft³
